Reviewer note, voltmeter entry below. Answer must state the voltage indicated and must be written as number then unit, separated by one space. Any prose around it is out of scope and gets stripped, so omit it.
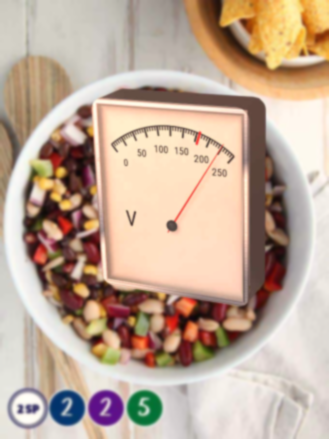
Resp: 225 V
